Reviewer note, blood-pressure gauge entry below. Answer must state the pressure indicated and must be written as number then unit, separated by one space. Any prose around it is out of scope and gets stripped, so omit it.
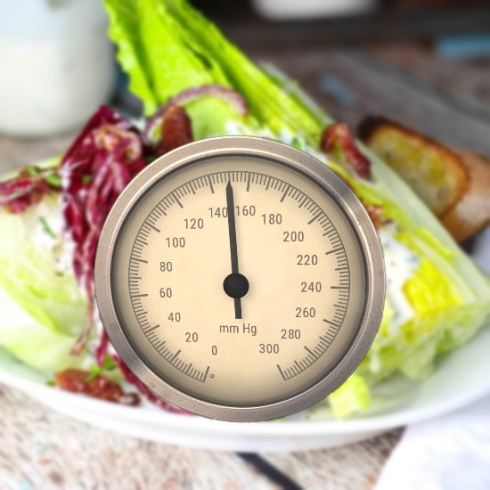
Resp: 150 mmHg
